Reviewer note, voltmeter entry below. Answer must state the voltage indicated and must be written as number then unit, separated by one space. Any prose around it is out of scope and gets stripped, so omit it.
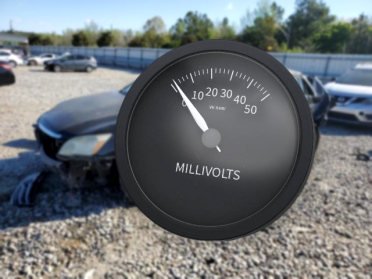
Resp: 2 mV
